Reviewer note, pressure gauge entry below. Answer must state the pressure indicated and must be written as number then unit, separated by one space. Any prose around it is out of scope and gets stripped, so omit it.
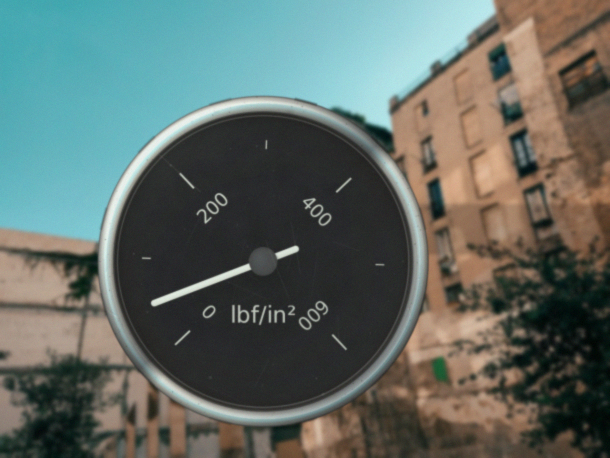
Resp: 50 psi
